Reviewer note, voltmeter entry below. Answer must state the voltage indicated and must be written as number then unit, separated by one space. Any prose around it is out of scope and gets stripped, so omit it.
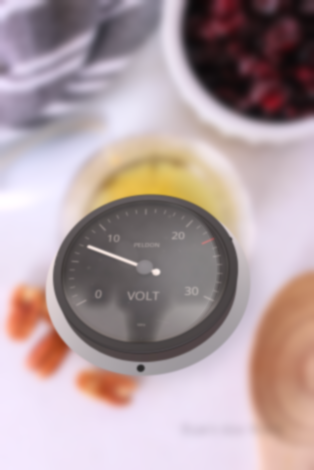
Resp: 7 V
